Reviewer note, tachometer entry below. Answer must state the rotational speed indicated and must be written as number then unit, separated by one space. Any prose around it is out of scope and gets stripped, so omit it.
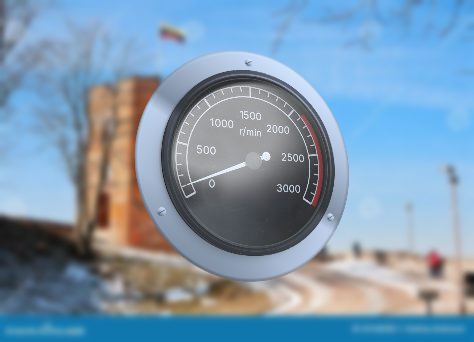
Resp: 100 rpm
